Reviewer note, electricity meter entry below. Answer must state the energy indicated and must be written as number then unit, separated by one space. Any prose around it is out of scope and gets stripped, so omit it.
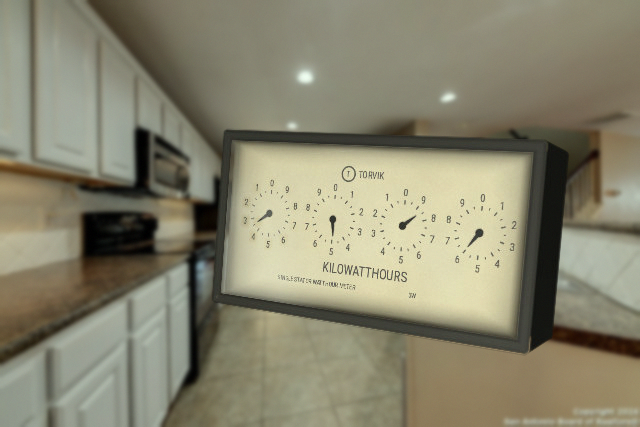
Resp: 3486 kWh
